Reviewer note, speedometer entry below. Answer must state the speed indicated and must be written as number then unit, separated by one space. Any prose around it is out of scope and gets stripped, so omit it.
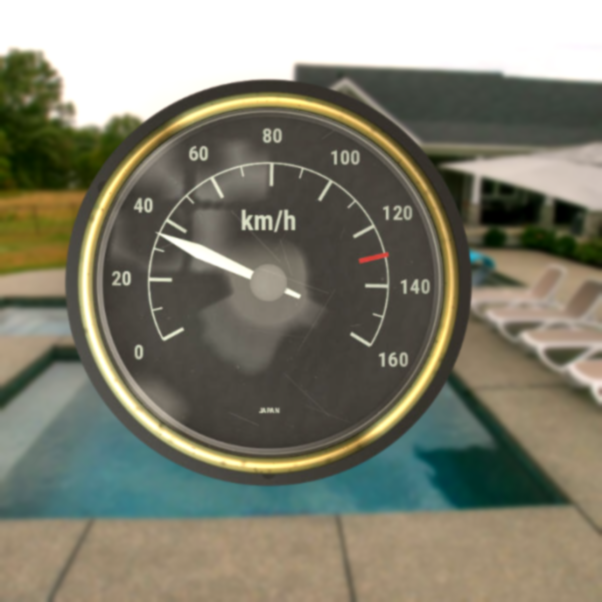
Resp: 35 km/h
